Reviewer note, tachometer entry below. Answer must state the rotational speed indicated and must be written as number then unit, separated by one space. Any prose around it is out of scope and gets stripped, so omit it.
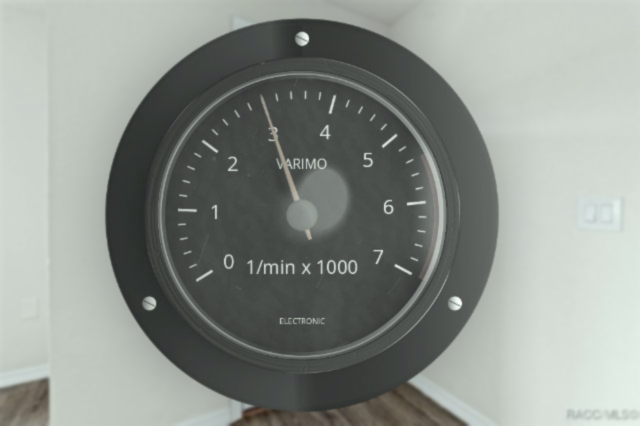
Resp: 3000 rpm
